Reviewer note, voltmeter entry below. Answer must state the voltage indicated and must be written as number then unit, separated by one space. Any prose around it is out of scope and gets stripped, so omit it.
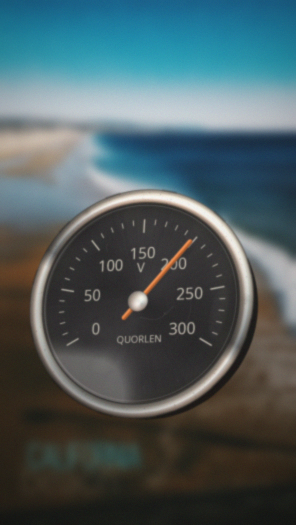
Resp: 200 V
